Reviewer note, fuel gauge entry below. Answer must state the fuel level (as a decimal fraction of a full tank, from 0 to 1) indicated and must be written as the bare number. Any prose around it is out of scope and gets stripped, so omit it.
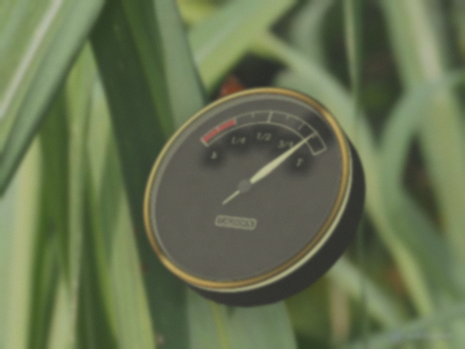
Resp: 0.875
